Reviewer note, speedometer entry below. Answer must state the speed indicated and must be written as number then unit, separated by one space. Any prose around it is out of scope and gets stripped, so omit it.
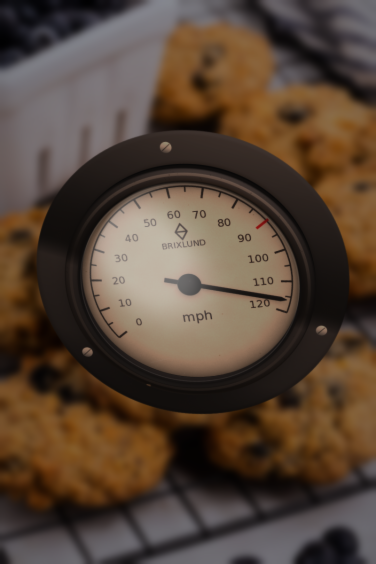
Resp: 115 mph
